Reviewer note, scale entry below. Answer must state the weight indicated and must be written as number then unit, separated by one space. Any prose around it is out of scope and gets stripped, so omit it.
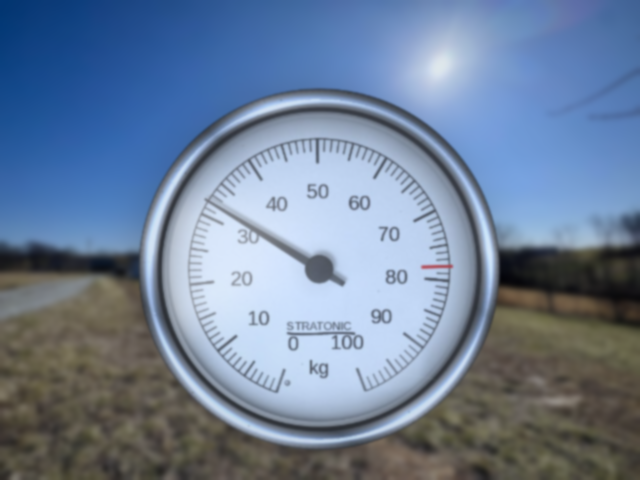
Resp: 32 kg
